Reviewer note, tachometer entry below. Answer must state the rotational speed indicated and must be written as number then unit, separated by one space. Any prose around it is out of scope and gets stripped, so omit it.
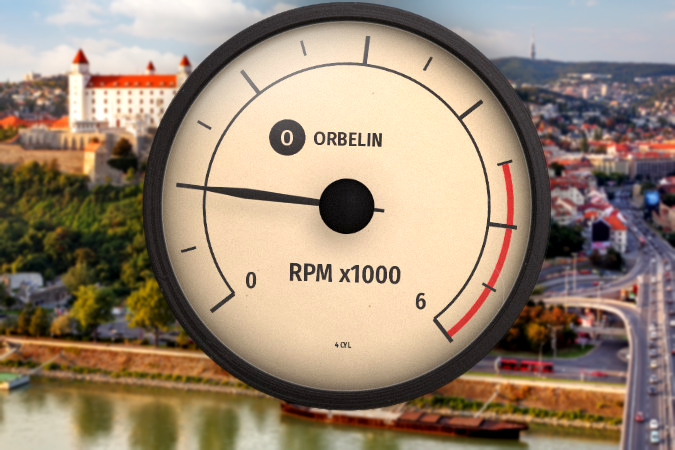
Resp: 1000 rpm
